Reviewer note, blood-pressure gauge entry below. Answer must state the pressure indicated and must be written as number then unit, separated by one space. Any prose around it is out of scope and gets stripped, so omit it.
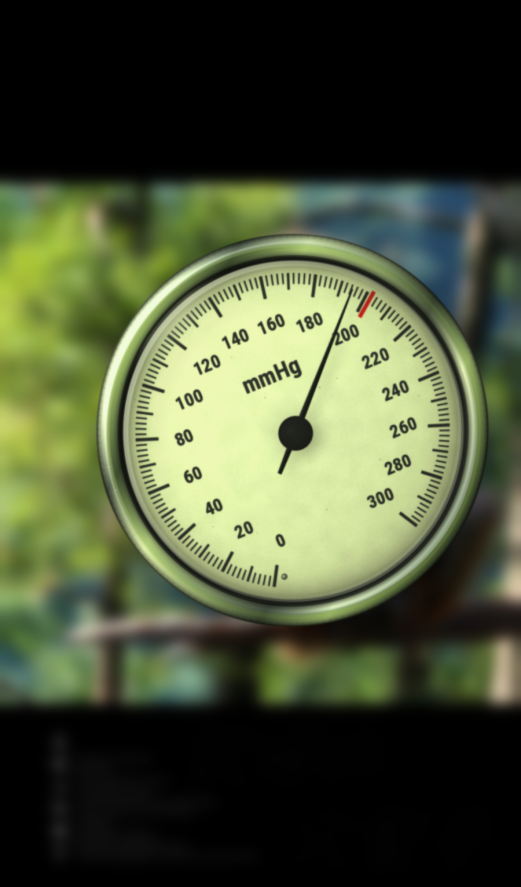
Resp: 194 mmHg
